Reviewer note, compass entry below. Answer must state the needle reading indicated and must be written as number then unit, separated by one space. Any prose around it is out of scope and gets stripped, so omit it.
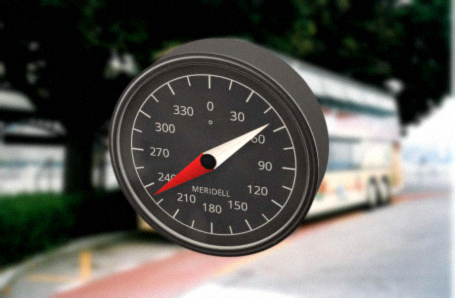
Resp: 232.5 °
